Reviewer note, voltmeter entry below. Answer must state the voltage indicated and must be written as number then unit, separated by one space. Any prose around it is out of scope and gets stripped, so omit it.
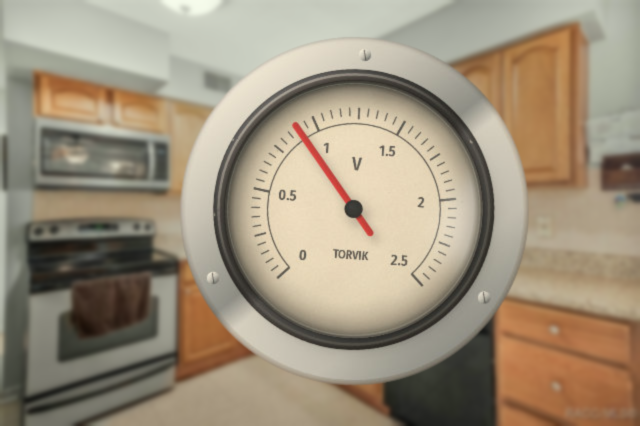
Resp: 0.9 V
